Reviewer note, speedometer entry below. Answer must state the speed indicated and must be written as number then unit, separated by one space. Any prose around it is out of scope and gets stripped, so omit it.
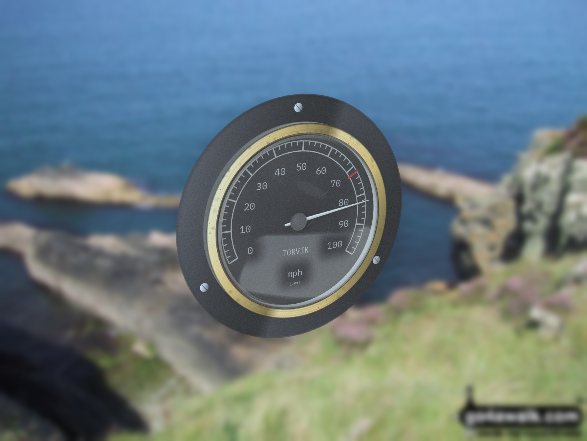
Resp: 82 mph
